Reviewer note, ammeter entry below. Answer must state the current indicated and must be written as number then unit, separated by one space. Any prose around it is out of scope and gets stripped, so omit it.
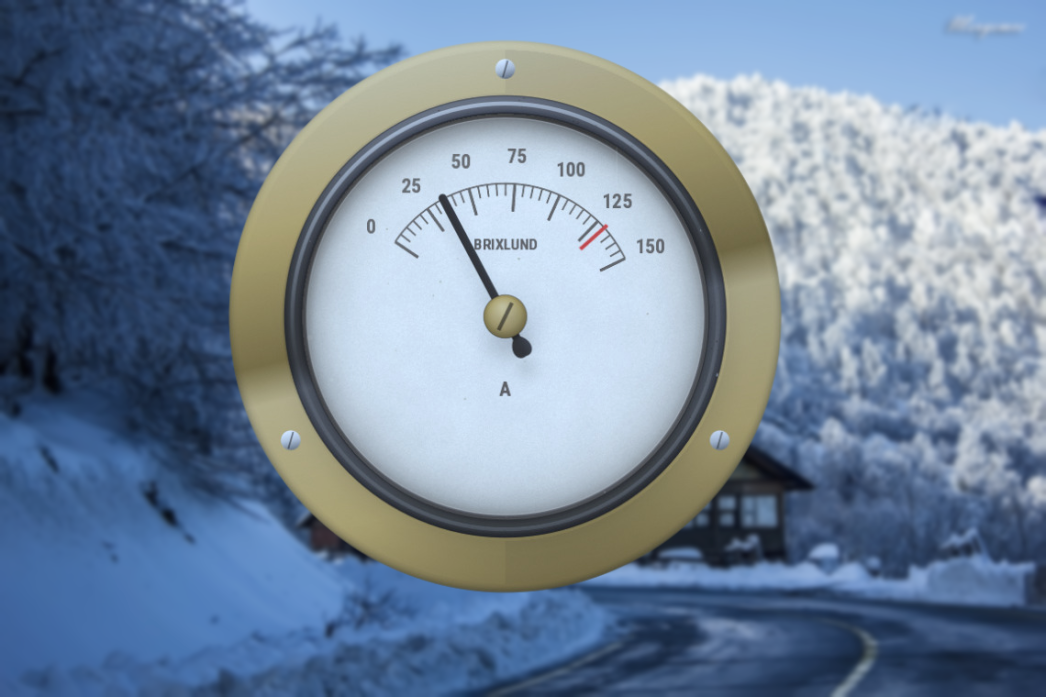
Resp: 35 A
